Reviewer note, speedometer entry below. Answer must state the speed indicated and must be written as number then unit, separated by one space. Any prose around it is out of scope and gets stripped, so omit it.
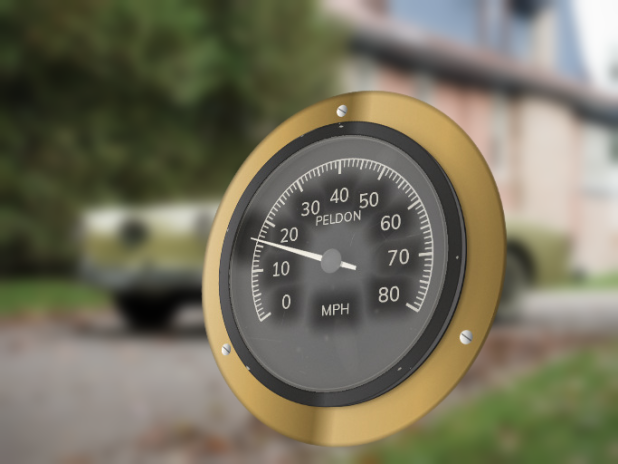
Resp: 16 mph
